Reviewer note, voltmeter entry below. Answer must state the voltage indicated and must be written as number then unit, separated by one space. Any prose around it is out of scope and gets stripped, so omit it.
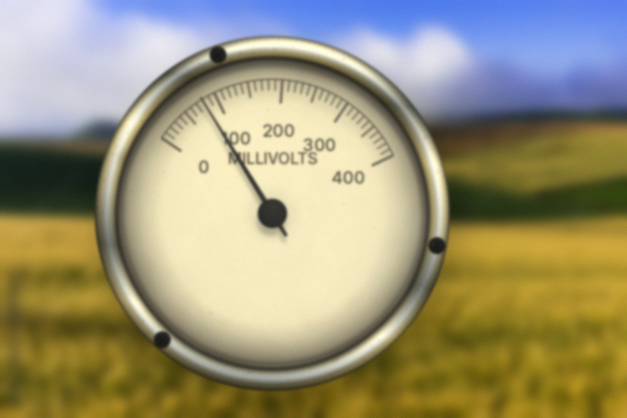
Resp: 80 mV
